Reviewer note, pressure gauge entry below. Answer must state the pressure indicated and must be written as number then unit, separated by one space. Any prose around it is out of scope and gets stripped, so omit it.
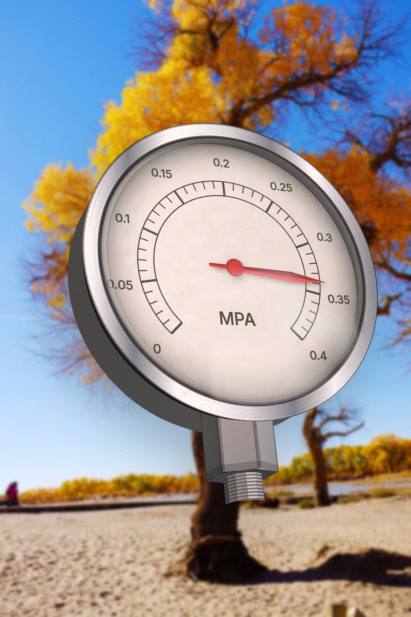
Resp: 0.34 MPa
